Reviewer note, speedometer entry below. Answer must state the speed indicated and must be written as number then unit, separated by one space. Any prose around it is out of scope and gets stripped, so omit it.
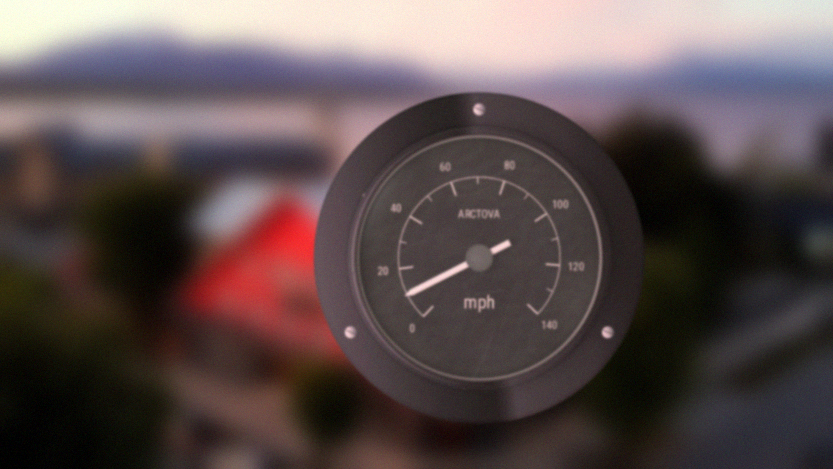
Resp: 10 mph
